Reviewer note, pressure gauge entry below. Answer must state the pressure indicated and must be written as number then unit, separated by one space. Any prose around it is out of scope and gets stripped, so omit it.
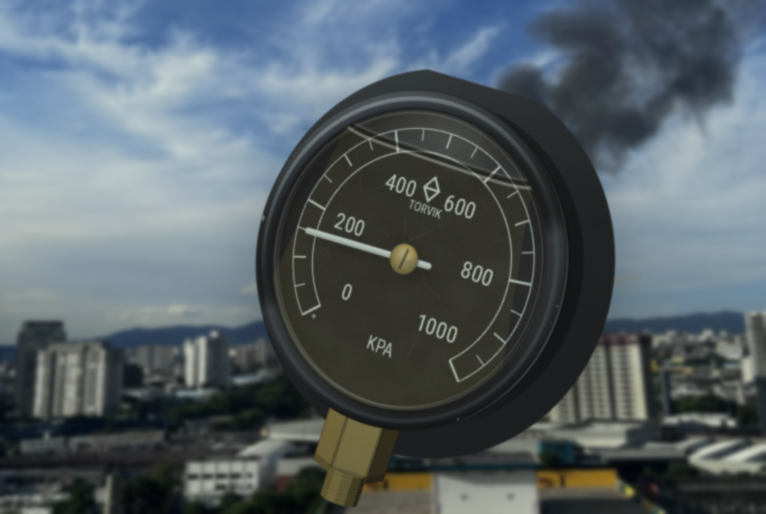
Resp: 150 kPa
